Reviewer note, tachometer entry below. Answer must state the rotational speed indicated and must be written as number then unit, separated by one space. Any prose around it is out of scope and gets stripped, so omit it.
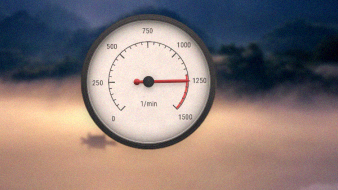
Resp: 1250 rpm
